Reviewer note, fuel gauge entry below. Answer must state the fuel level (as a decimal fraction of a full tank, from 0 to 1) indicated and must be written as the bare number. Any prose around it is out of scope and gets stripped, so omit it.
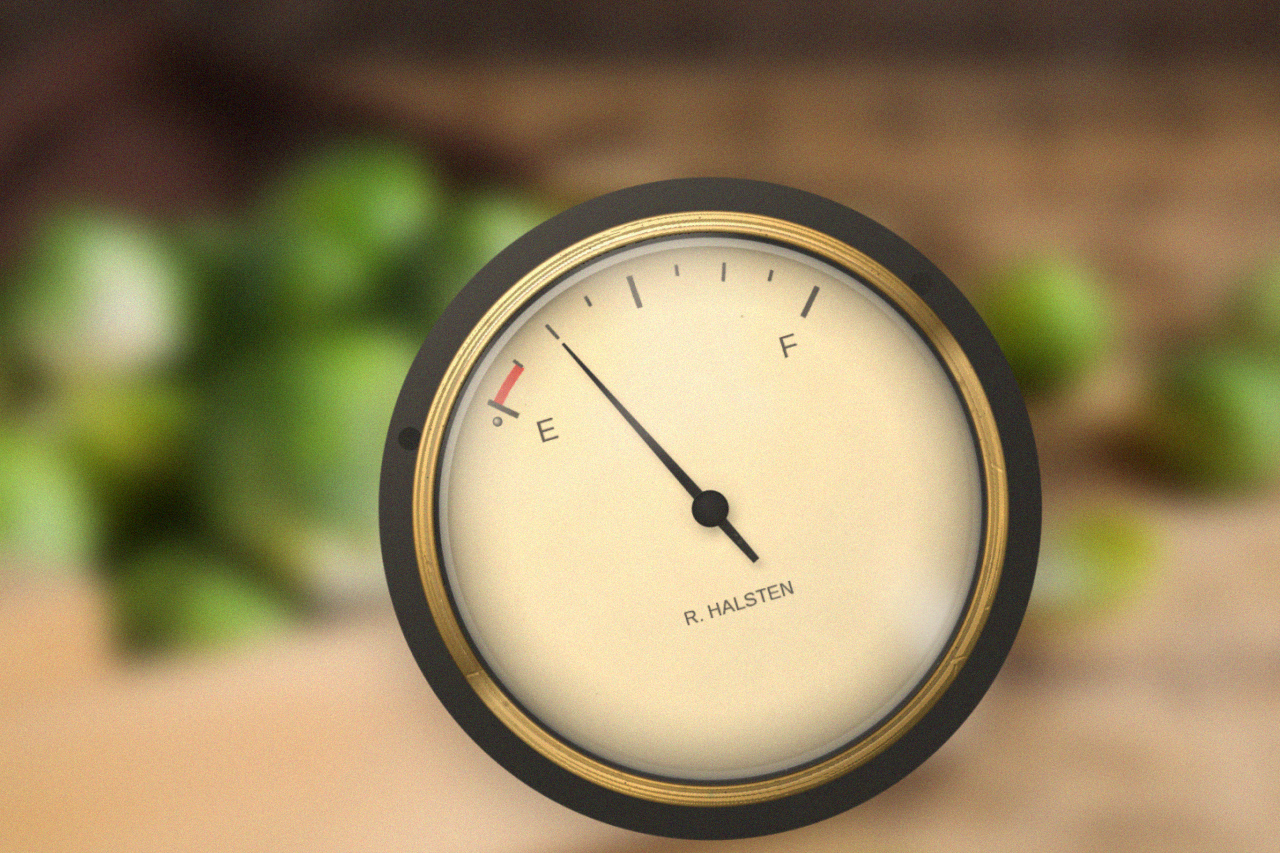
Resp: 0.25
